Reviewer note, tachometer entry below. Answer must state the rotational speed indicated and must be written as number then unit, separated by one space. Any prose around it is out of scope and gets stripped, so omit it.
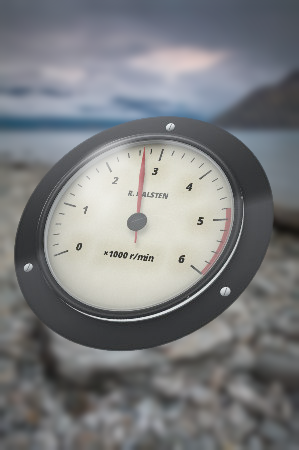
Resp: 2700 rpm
